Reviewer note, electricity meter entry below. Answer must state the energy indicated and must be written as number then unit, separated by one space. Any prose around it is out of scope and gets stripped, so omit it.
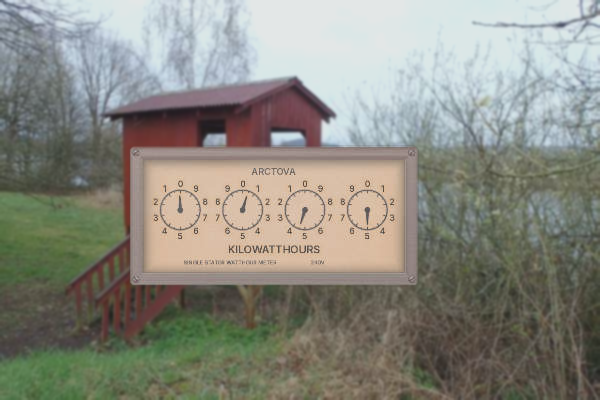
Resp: 45 kWh
